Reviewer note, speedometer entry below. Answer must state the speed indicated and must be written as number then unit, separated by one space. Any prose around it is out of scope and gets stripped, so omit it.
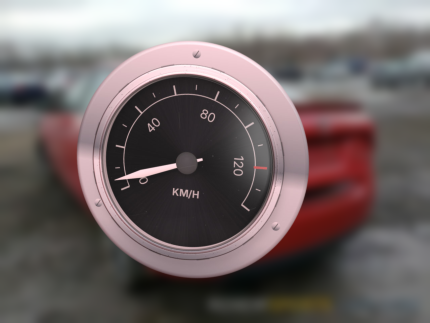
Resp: 5 km/h
